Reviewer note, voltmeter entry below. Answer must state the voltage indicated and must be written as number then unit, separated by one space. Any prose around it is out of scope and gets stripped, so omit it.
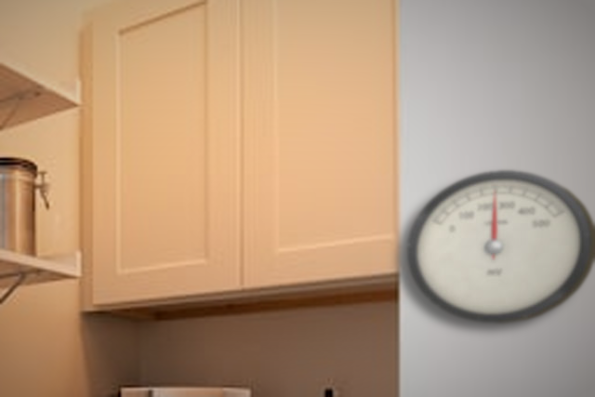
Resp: 250 mV
